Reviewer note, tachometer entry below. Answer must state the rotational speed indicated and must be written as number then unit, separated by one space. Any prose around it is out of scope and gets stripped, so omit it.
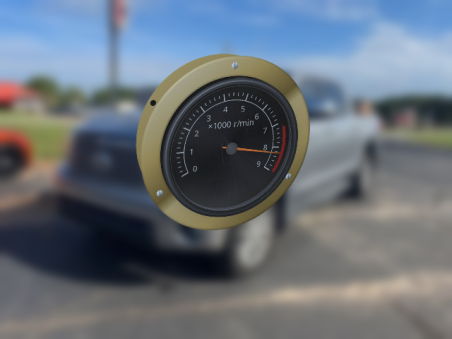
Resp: 8200 rpm
